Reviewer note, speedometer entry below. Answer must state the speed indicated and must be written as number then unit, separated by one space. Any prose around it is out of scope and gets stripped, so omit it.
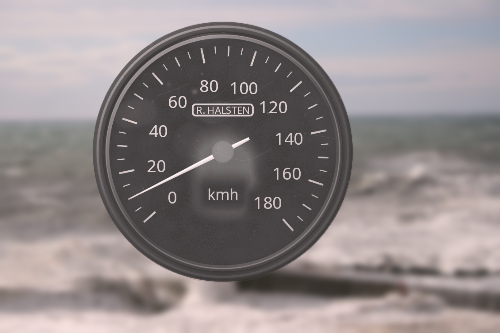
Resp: 10 km/h
